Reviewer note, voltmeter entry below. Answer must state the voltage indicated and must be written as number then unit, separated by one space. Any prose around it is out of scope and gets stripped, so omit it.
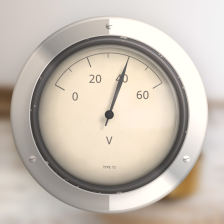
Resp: 40 V
